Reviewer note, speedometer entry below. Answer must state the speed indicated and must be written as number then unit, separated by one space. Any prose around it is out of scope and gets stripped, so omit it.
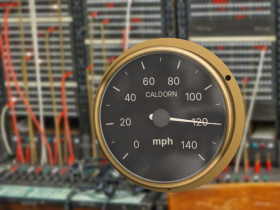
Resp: 120 mph
